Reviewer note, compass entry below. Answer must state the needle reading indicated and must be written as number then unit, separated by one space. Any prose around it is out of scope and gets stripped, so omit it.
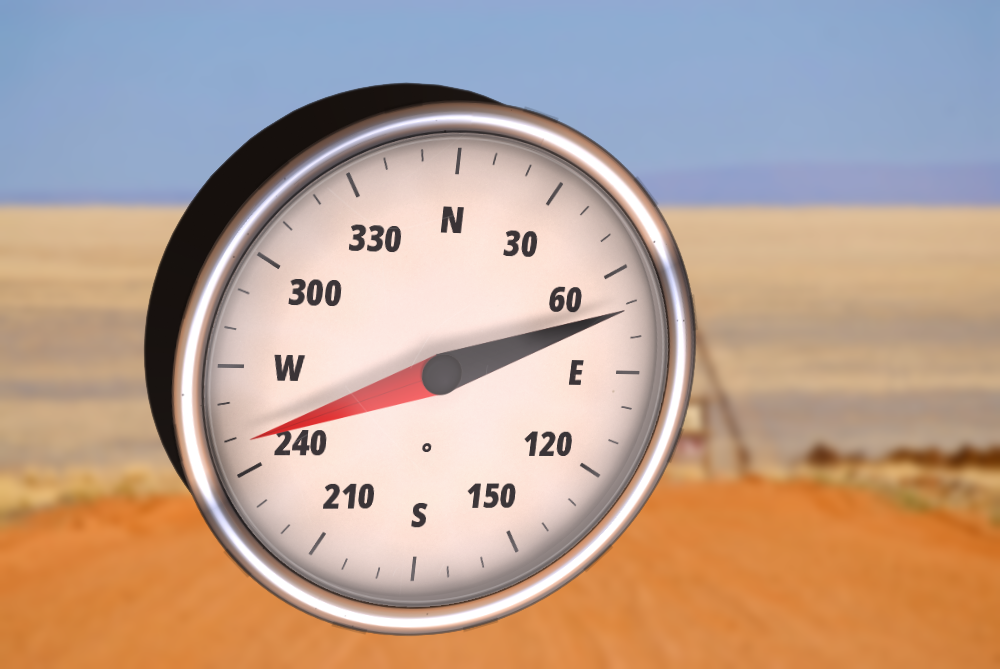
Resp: 250 °
